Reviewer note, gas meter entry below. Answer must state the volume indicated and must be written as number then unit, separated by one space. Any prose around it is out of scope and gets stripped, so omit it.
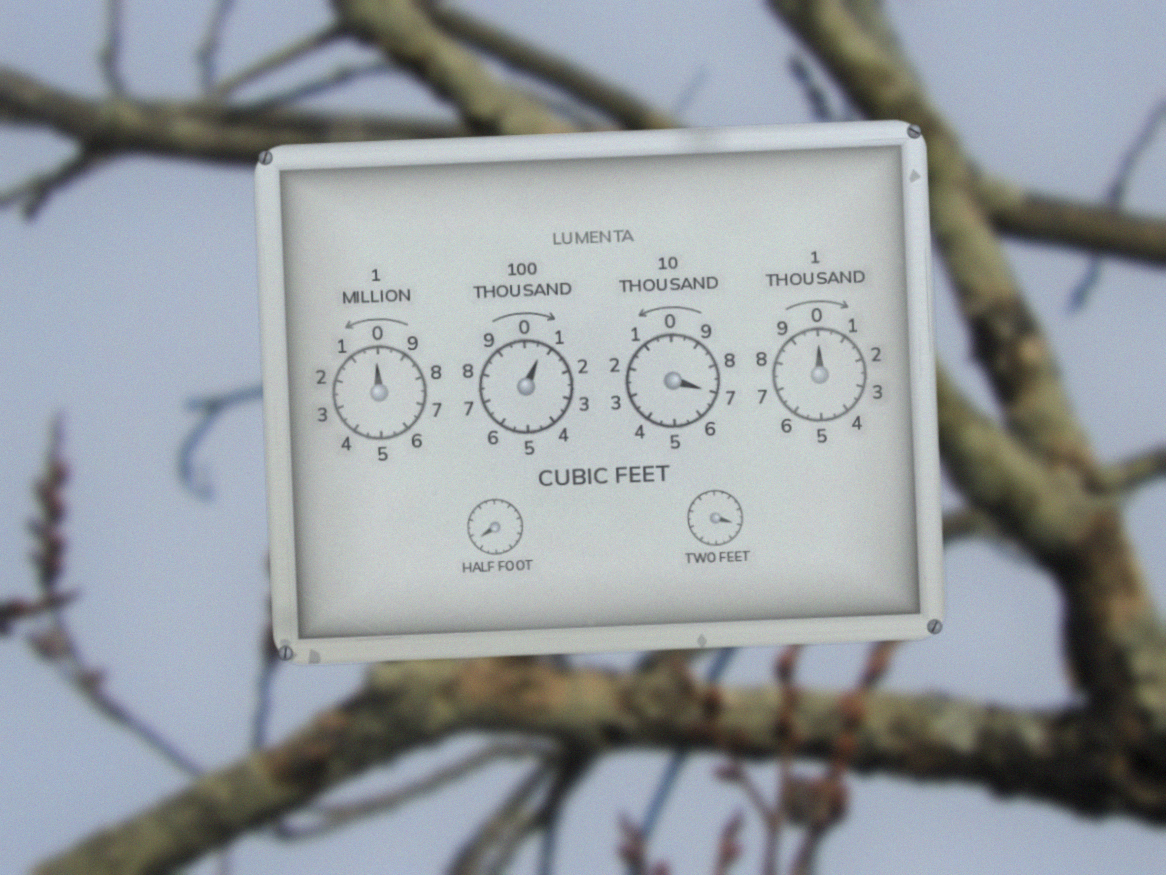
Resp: 7000 ft³
